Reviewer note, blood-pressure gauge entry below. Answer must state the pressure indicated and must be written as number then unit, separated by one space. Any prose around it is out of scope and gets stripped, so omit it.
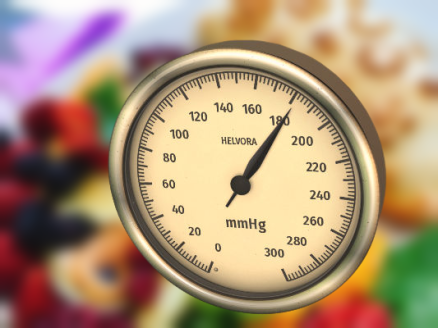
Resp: 182 mmHg
